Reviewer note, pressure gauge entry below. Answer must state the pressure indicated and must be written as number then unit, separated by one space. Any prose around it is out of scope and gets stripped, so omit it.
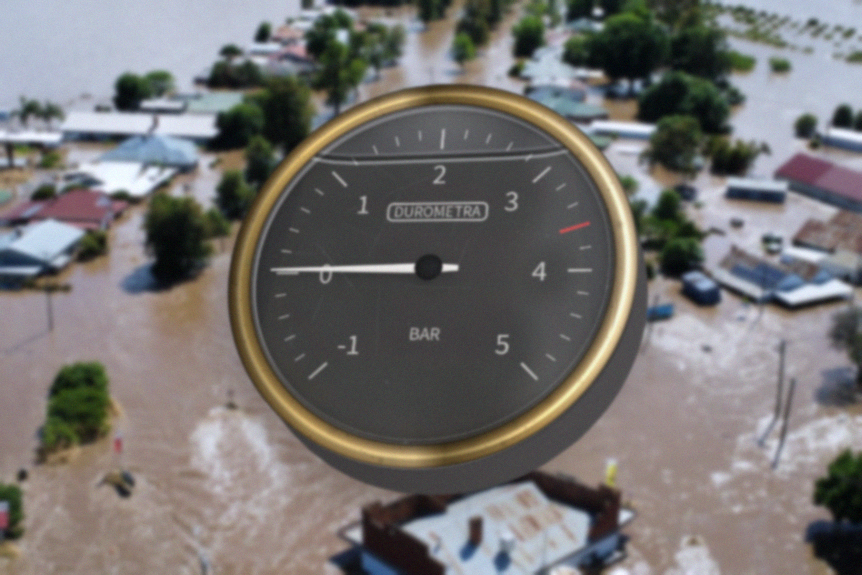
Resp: 0 bar
